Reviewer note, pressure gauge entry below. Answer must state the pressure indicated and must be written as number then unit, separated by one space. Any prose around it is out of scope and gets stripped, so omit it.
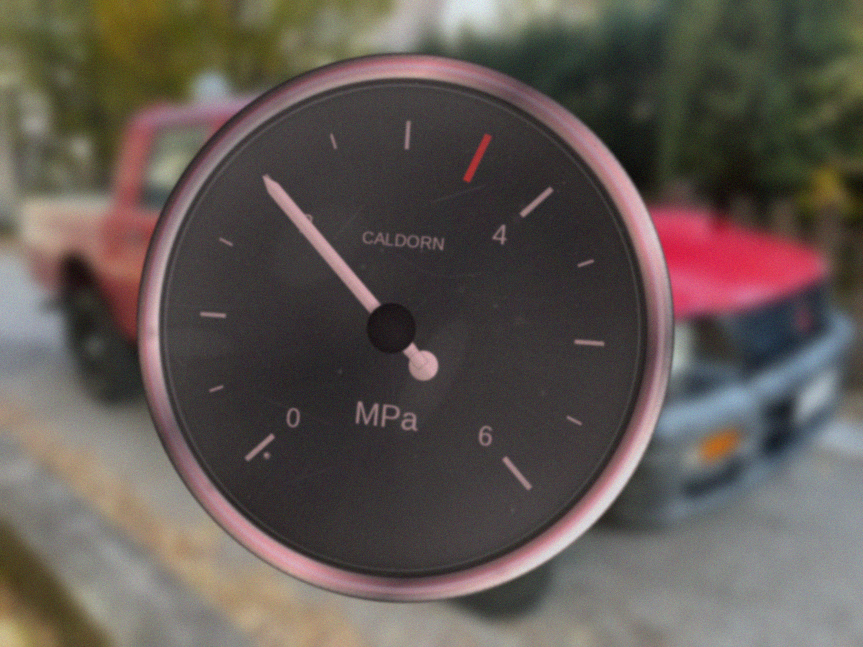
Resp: 2 MPa
